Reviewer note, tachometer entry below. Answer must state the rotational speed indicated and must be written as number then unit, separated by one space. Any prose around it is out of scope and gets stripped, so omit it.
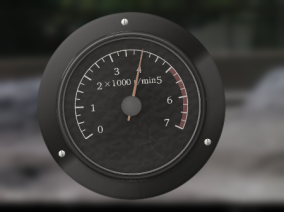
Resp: 4000 rpm
